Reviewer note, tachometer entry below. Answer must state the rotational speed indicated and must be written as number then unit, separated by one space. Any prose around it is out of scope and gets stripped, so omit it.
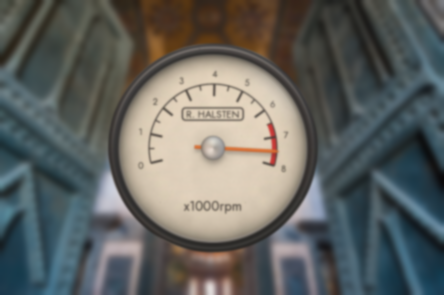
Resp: 7500 rpm
